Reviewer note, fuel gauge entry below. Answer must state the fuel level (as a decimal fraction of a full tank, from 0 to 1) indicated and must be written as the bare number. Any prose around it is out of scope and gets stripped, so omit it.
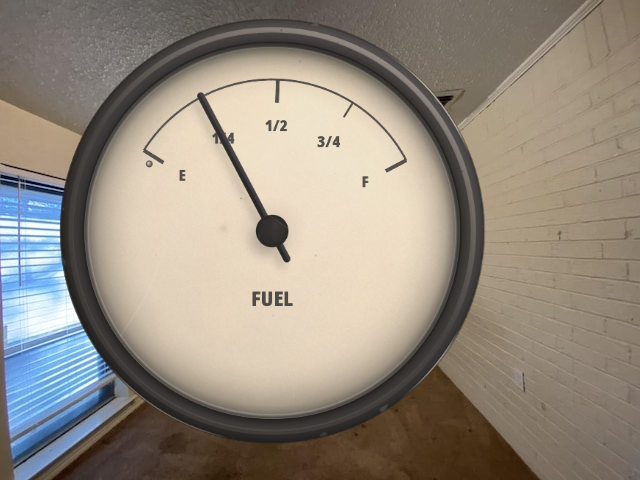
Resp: 0.25
